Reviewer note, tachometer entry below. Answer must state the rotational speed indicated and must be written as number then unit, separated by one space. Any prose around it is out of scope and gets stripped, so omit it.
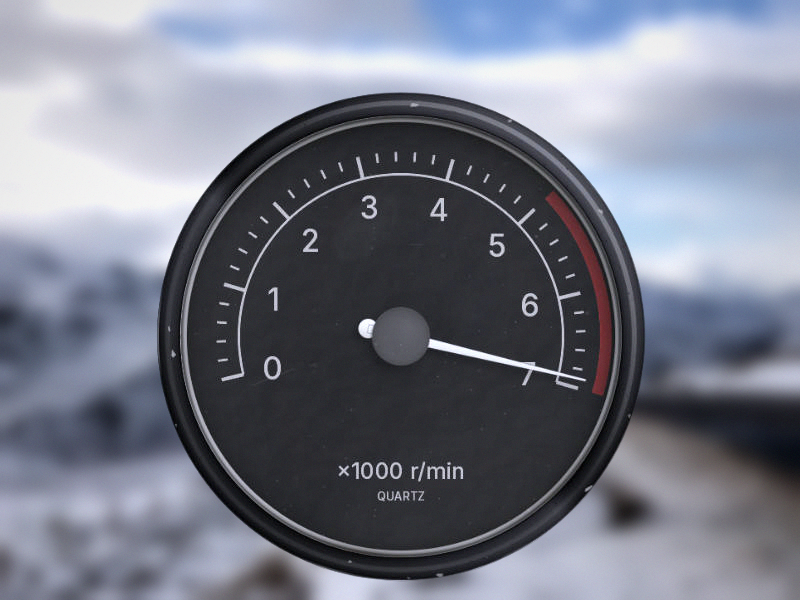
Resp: 6900 rpm
